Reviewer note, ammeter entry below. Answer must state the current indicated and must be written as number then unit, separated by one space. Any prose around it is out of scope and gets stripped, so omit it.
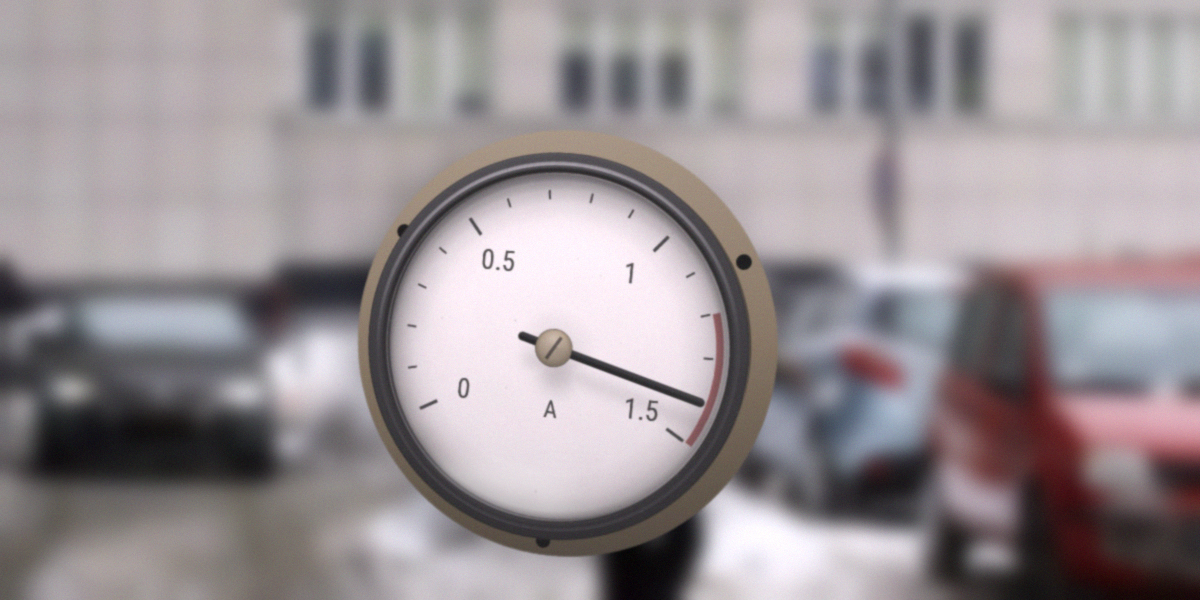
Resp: 1.4 A
